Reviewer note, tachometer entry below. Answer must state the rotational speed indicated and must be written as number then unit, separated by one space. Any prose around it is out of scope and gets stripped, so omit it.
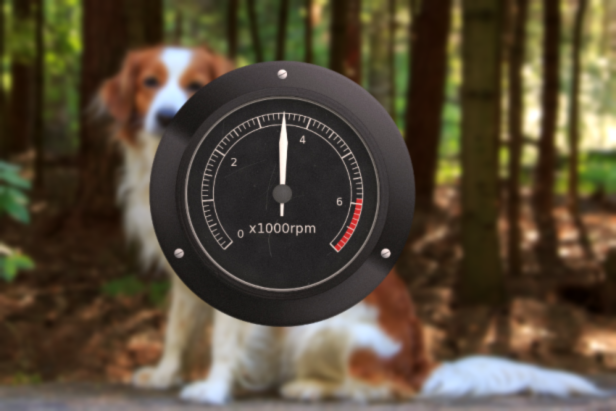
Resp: 3500 rpm
